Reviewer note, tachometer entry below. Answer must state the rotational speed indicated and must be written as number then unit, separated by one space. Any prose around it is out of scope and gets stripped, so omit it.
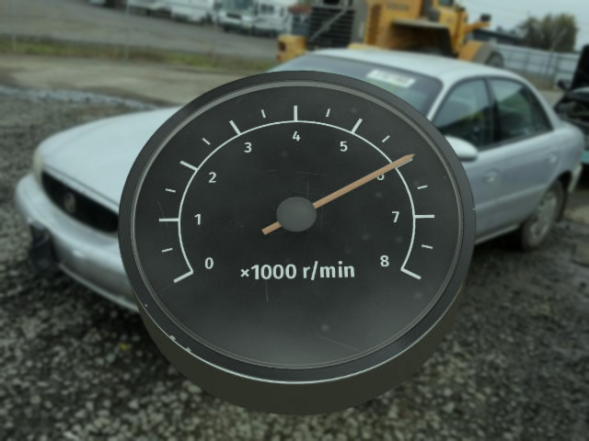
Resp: 6000 rpm
